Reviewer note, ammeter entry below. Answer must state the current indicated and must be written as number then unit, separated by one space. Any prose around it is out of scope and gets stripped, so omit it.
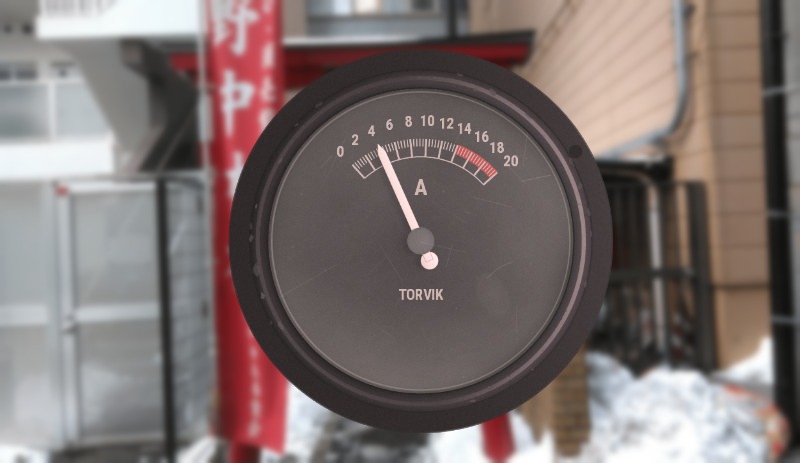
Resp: 4 A
